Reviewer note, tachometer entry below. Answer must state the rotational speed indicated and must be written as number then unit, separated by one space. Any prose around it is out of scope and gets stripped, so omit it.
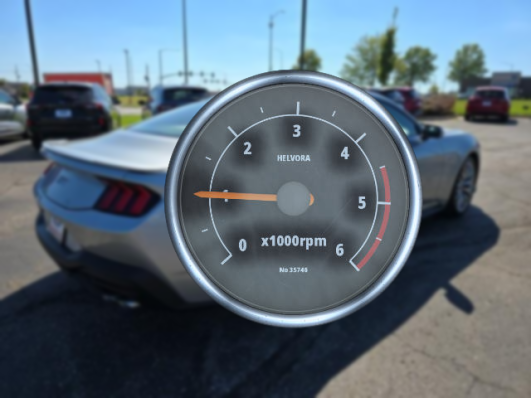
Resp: 1000 rpm
